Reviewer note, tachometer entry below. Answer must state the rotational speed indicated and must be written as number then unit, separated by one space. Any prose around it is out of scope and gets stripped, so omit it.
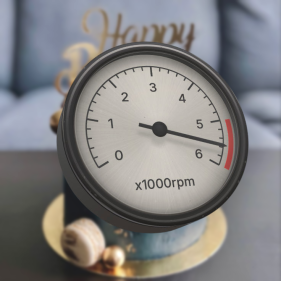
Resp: 5600 rpm
